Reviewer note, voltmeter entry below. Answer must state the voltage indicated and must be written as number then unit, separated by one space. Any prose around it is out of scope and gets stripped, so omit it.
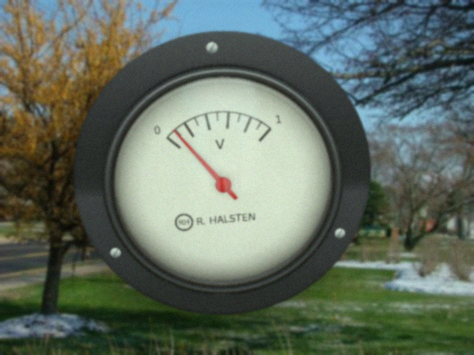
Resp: 0.1 V
